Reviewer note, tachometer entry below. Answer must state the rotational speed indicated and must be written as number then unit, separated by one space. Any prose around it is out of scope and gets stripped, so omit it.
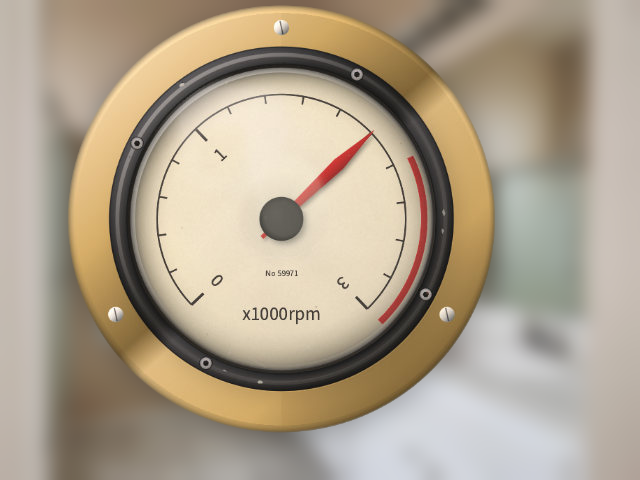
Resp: 2000 rpm
